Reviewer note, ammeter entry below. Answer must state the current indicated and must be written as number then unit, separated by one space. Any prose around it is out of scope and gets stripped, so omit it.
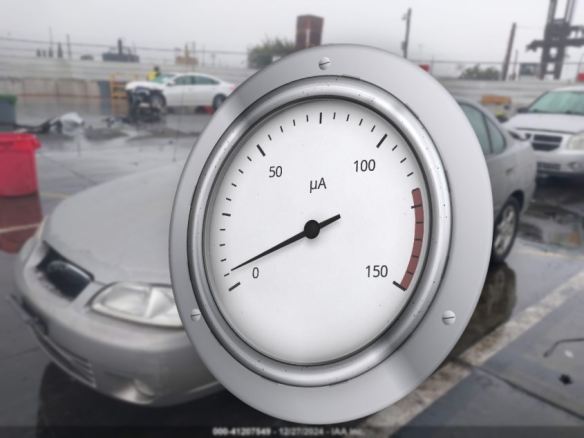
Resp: 5 µA
